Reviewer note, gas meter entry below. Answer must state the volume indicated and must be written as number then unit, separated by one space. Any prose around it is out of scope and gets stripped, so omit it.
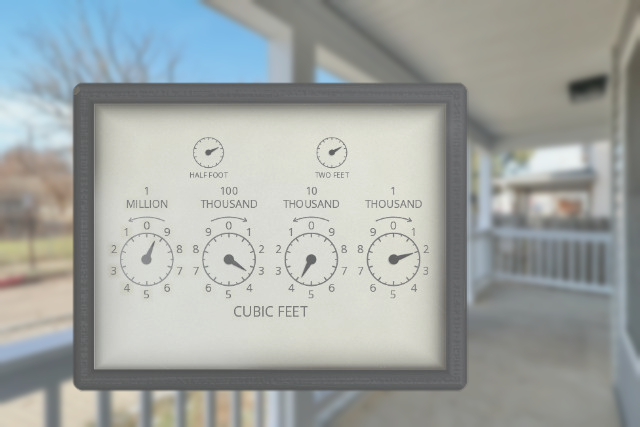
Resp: 934200 ft³
